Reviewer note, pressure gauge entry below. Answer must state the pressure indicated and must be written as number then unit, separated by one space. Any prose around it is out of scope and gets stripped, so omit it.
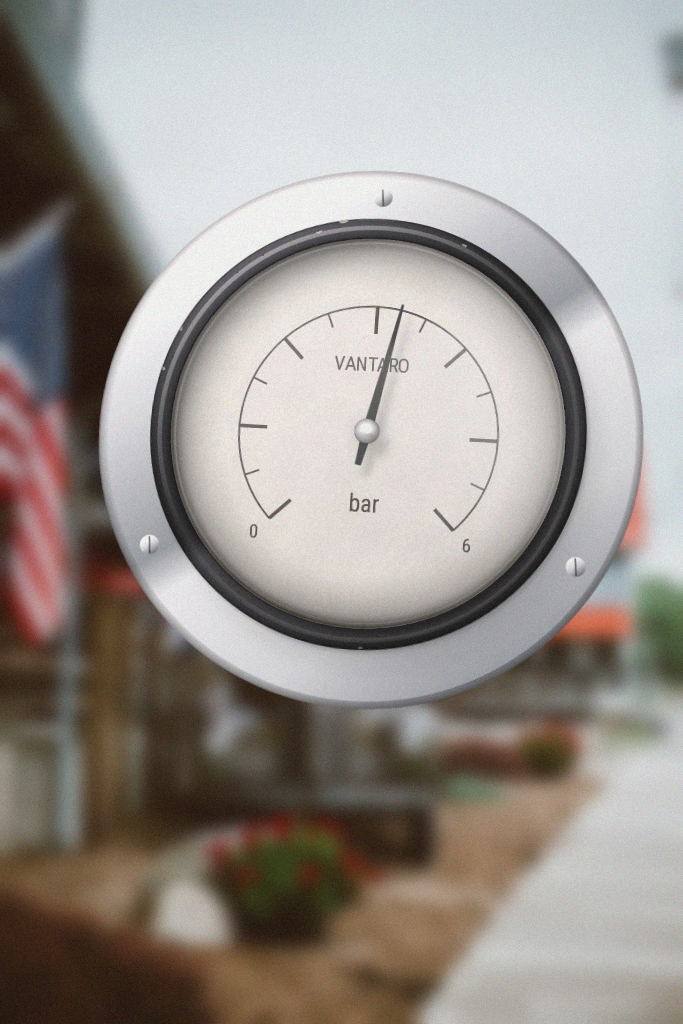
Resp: 3.25 bar
